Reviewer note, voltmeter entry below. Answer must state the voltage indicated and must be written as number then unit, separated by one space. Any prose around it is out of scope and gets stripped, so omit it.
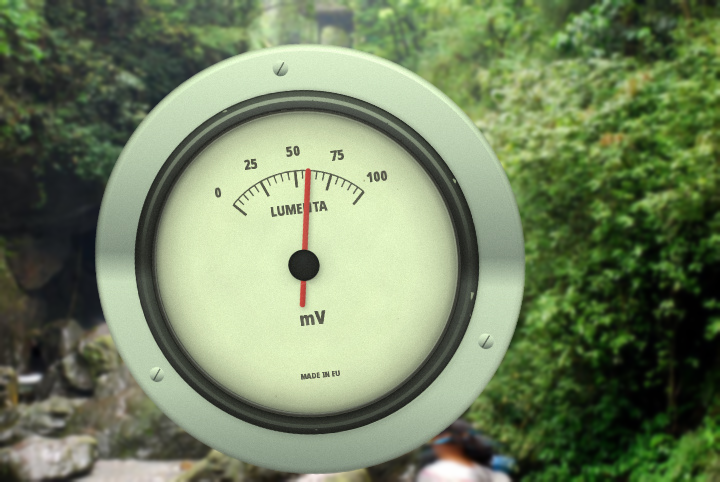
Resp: 60 mV
